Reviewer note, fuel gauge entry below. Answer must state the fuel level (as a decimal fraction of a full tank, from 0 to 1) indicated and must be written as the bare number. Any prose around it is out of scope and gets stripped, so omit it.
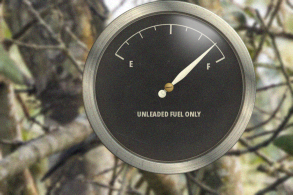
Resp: 0.875
